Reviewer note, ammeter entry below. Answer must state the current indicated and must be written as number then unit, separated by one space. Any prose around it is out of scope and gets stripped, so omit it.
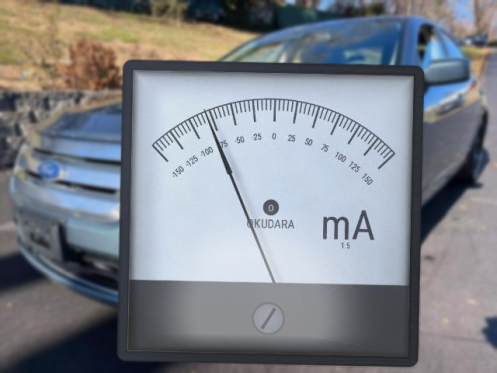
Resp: -80 mA
